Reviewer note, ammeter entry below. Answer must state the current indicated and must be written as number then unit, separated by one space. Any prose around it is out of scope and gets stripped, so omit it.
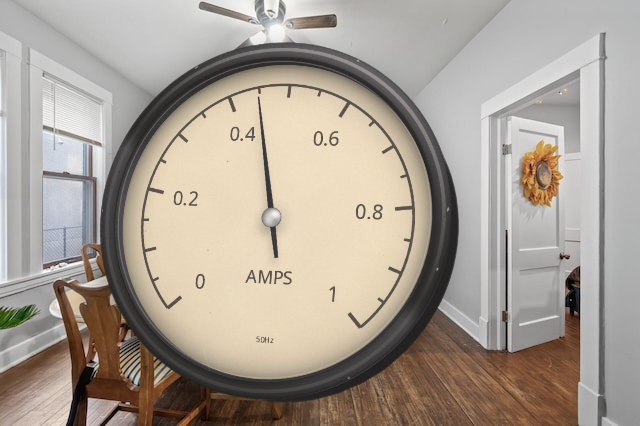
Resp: 0.45 A
